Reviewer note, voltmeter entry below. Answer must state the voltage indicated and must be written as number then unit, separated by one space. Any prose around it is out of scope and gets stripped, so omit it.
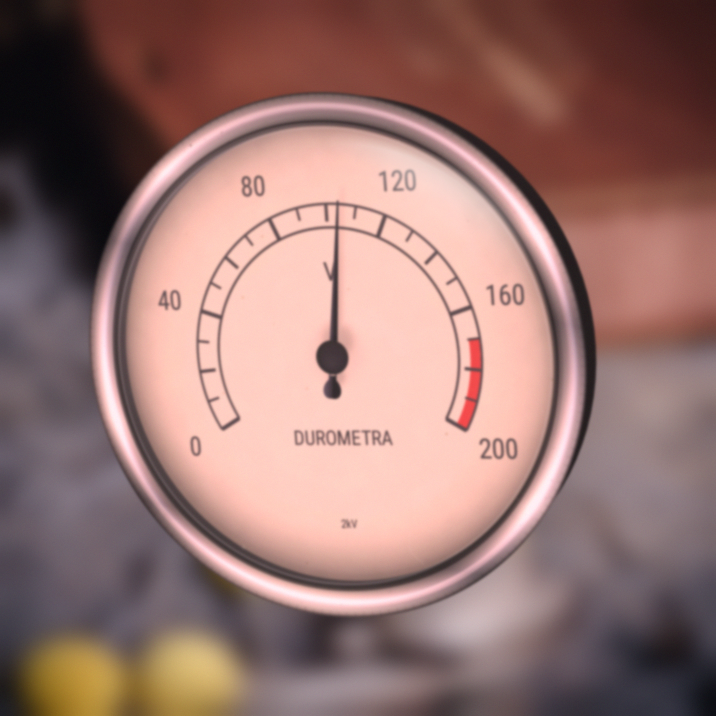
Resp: 105 V
